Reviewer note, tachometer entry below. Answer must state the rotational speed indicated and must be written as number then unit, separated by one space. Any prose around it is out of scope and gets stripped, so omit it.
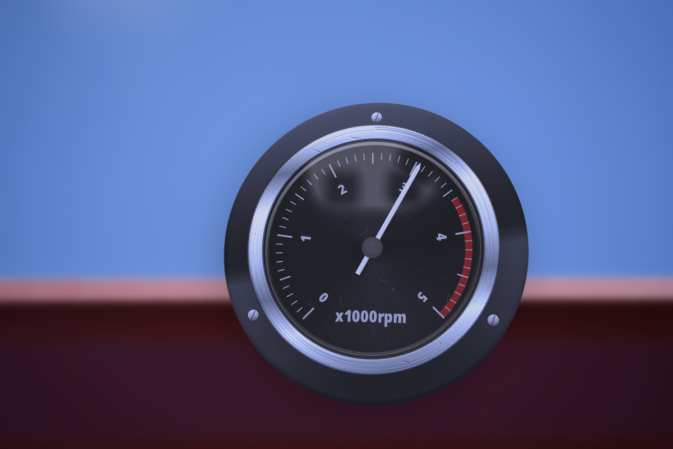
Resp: 3050 rpm
